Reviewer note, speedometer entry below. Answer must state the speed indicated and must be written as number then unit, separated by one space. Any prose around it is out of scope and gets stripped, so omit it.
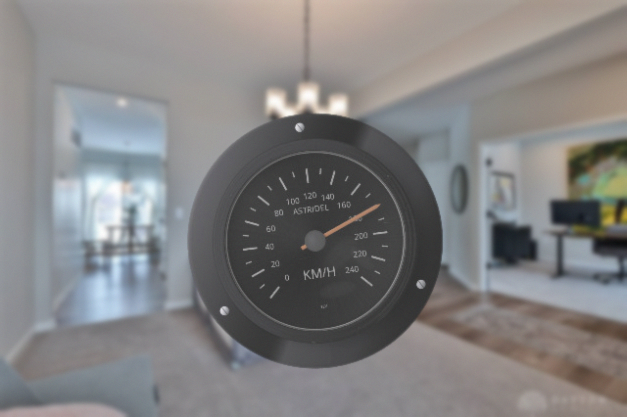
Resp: 180 km/h
